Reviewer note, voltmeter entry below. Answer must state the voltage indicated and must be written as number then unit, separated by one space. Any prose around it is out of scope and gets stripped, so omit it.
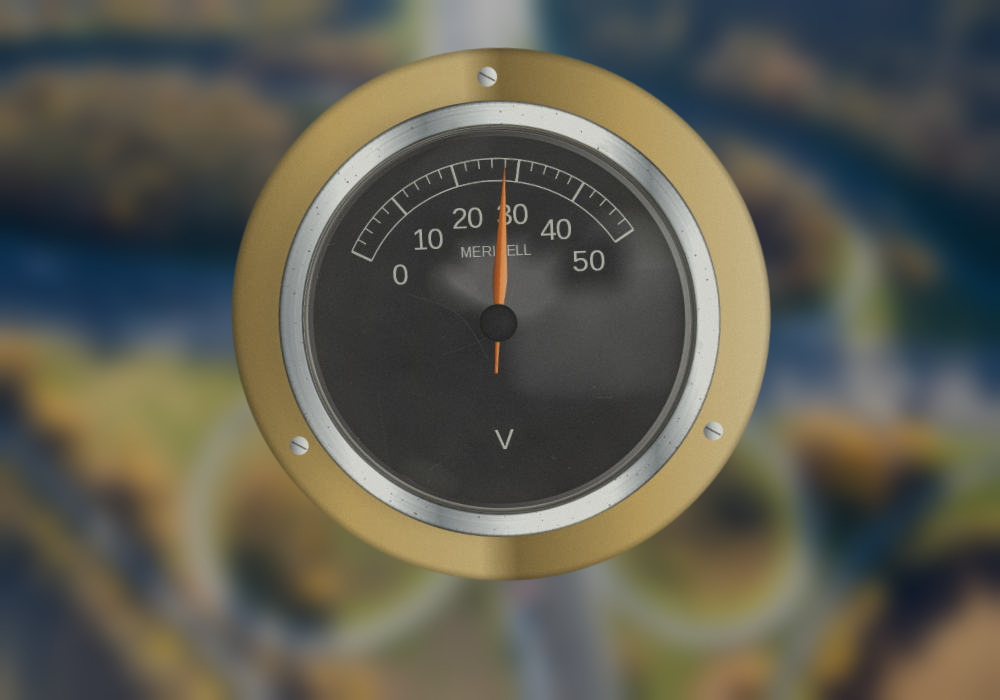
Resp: 28 V
